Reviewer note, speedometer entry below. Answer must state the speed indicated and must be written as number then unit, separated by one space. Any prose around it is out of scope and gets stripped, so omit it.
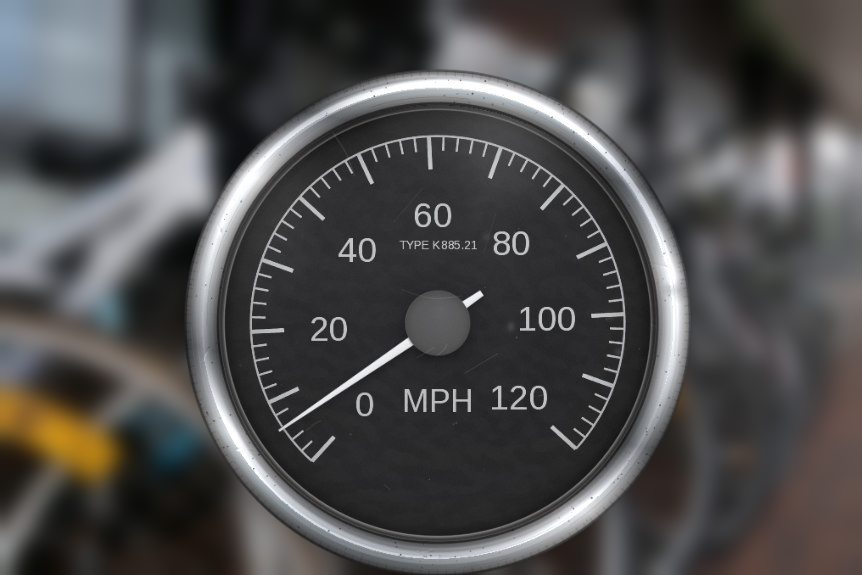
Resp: 6 mph
